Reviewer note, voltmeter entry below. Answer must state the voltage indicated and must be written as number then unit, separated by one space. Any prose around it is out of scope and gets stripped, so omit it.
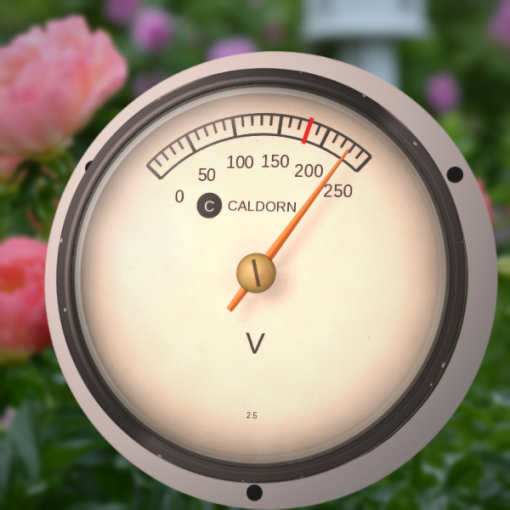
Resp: 230 V
